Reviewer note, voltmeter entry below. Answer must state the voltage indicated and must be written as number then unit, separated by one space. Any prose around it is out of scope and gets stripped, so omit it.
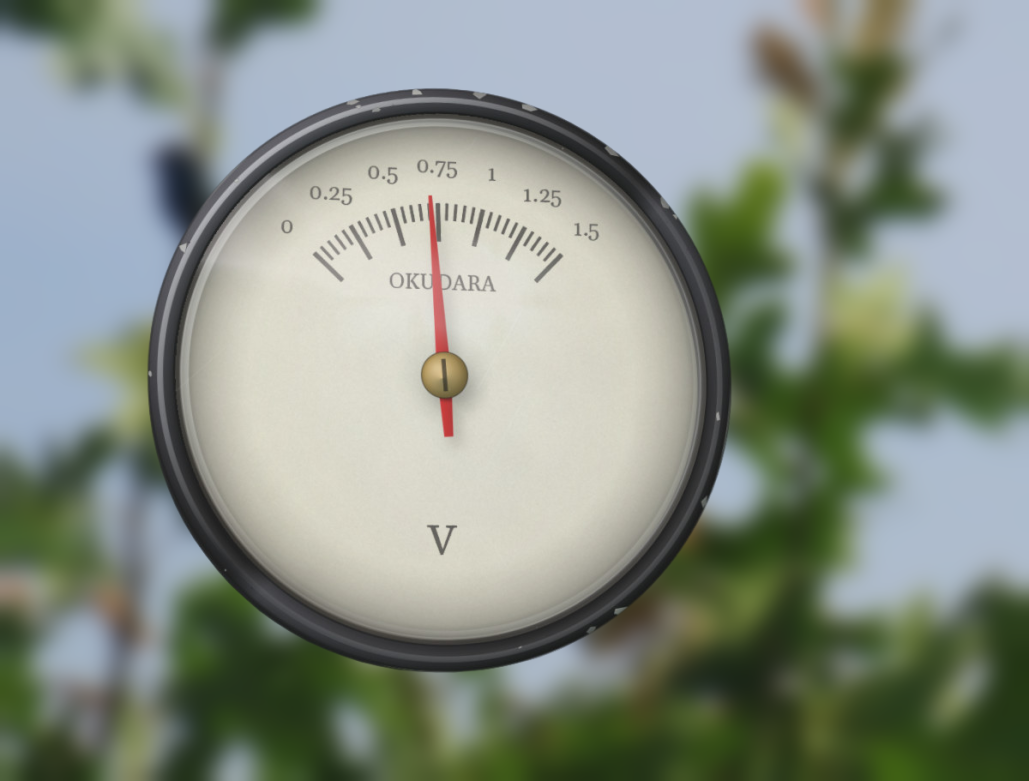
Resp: 0.7 V
